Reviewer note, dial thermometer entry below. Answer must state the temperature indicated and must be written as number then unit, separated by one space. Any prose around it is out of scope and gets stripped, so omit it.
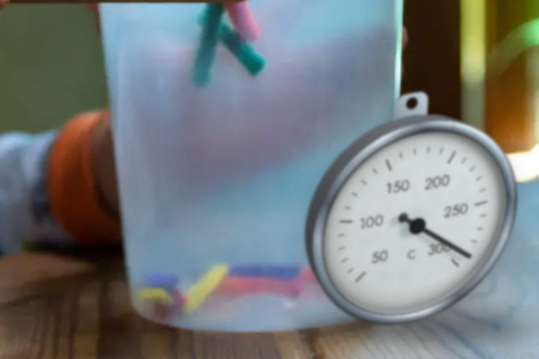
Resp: 290 °C
